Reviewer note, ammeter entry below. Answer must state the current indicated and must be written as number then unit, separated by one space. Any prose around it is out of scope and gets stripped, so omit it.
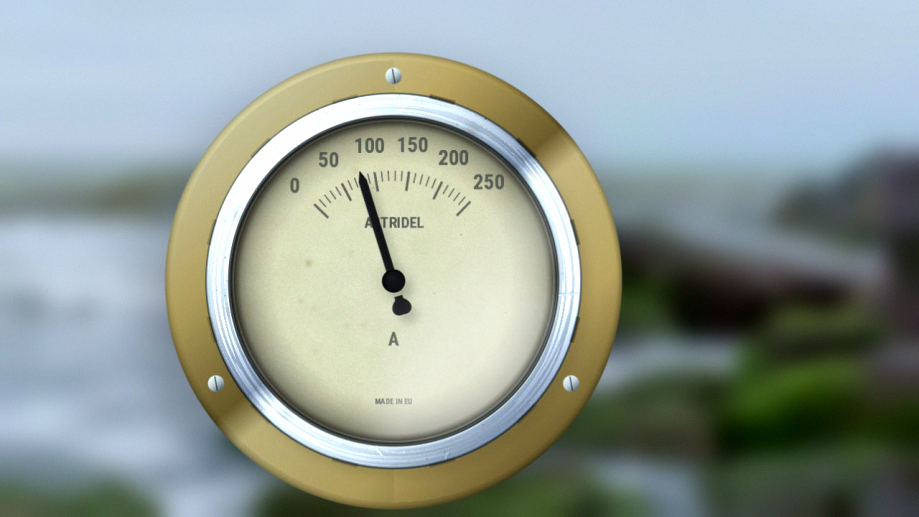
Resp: 80 A
